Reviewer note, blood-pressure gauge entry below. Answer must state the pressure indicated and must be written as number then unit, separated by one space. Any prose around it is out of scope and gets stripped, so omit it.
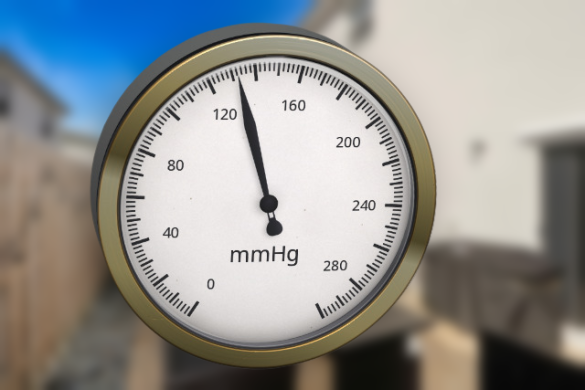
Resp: 132 mmHg
